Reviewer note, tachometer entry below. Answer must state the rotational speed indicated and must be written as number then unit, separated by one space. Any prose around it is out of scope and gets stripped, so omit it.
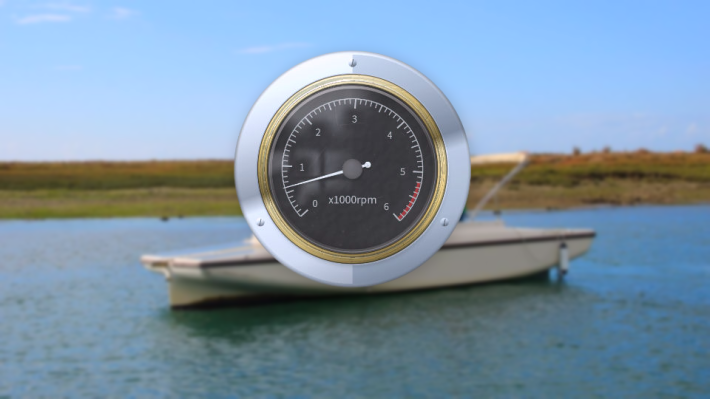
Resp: 600 rpm
